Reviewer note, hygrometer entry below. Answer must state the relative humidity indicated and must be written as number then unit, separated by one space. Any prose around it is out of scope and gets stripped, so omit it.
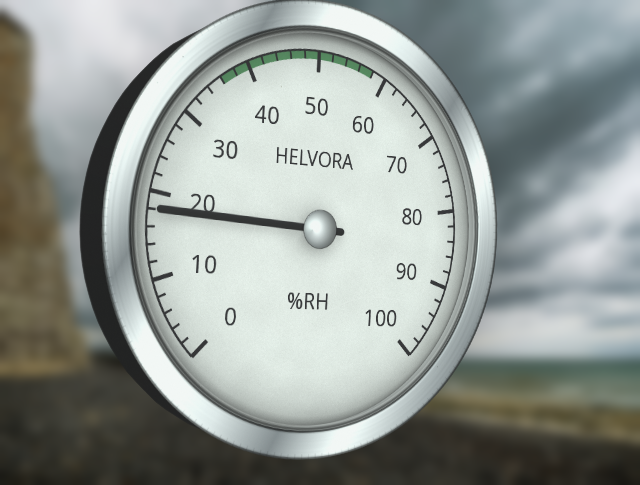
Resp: 18 %
